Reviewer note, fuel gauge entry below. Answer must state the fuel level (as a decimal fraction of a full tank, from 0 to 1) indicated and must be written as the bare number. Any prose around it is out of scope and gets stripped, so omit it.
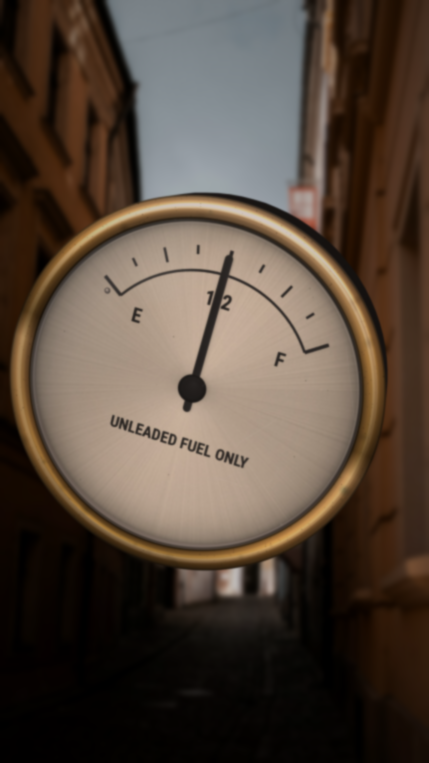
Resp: 0.5
